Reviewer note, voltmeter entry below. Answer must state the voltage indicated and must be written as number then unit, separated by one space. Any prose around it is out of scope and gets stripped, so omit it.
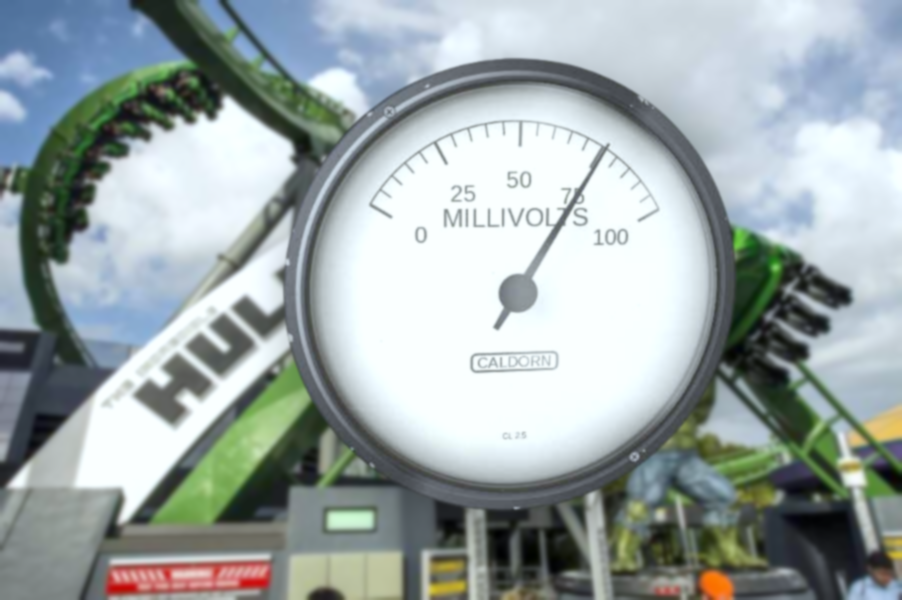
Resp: 75 mV
